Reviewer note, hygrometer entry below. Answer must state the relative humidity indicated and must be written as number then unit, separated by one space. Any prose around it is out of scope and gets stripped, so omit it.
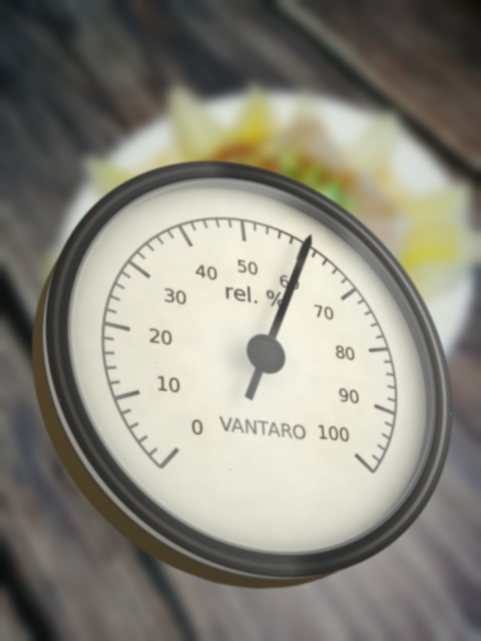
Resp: 60 %
